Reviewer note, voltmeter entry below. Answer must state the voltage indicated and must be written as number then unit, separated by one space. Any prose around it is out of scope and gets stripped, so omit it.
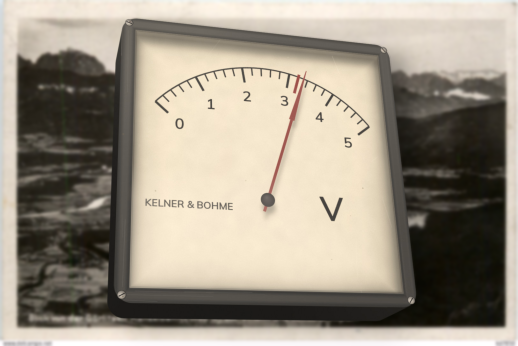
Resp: 3.3 V
